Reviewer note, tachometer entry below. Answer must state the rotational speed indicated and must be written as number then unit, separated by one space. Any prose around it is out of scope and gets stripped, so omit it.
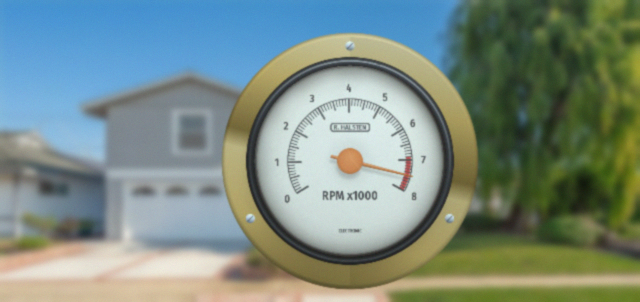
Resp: 7500 rpm
